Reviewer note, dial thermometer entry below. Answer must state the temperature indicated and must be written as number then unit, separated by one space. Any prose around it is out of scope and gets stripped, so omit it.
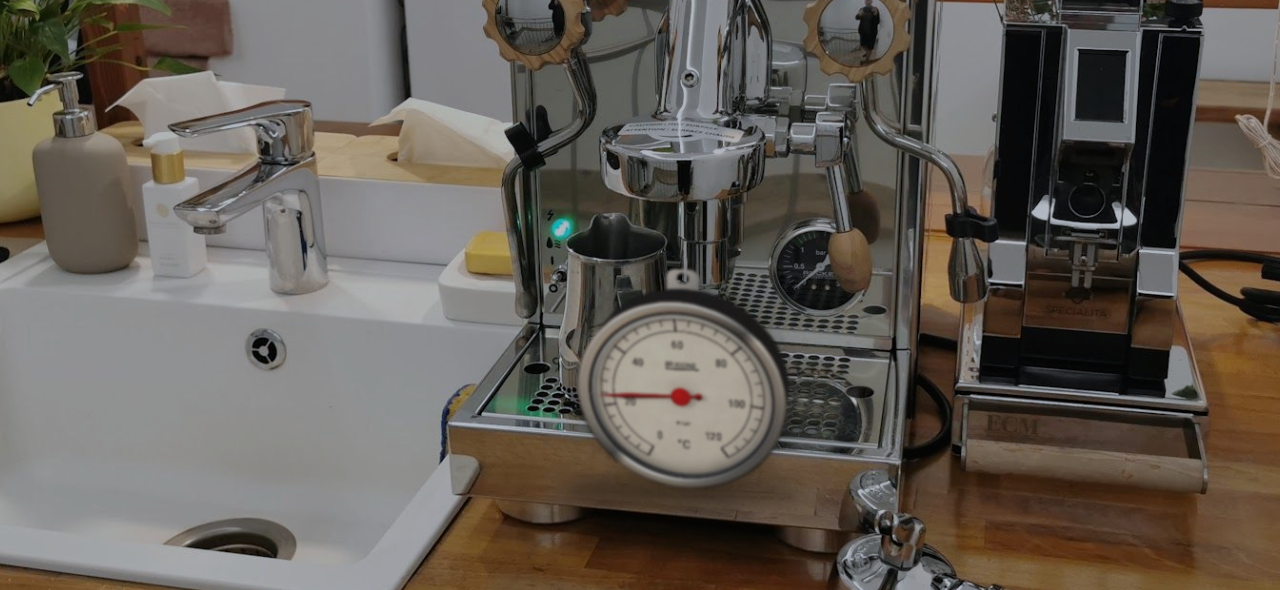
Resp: 24 °C
